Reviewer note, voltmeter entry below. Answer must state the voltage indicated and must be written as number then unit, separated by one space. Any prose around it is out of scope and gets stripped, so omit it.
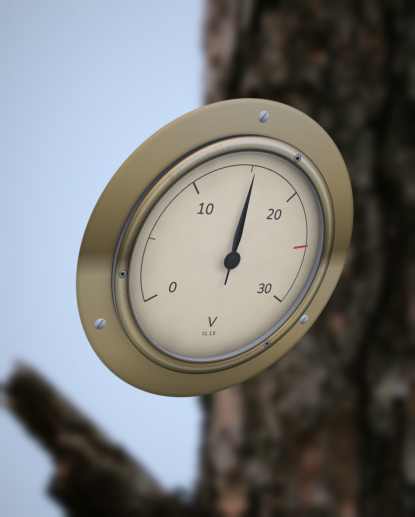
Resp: 15 V
